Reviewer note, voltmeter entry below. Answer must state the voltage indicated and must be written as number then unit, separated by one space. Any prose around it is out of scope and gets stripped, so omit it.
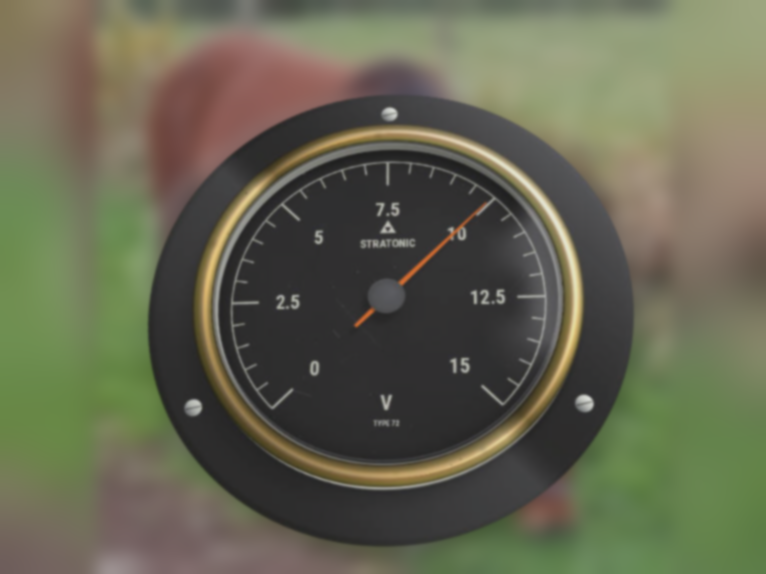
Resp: 10 V
